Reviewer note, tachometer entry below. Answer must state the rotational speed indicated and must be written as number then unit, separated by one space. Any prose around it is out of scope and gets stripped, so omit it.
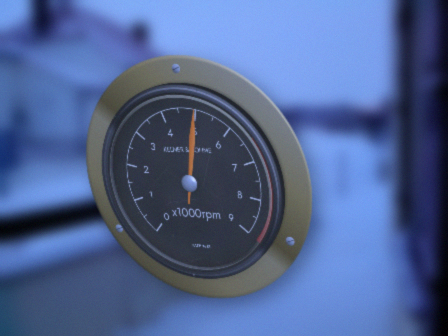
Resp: 5000 rpm
